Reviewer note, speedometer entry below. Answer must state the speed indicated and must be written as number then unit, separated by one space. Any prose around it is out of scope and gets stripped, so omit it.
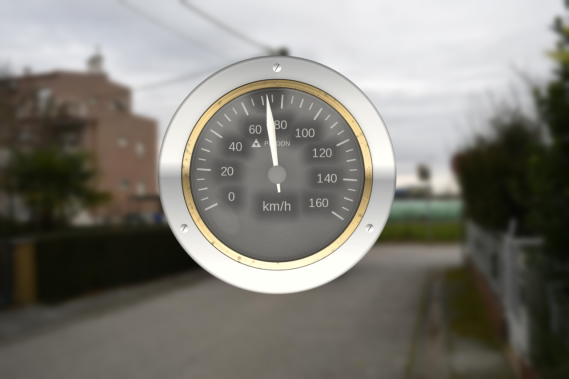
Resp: 72.5 km/h
